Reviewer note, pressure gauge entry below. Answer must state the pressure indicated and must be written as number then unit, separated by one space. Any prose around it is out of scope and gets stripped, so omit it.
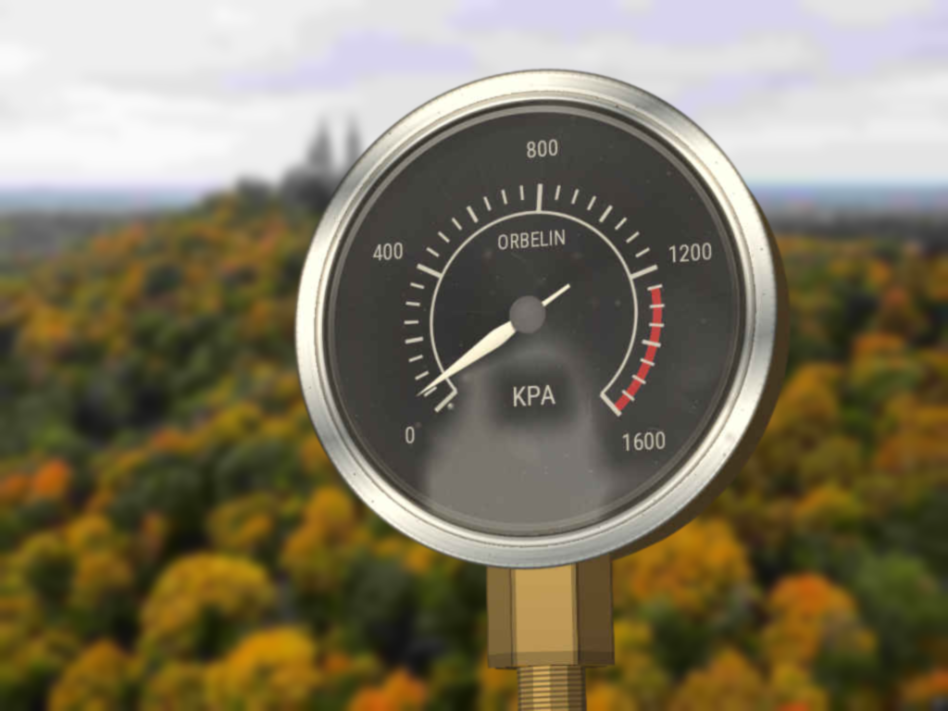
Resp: 50 kPa
